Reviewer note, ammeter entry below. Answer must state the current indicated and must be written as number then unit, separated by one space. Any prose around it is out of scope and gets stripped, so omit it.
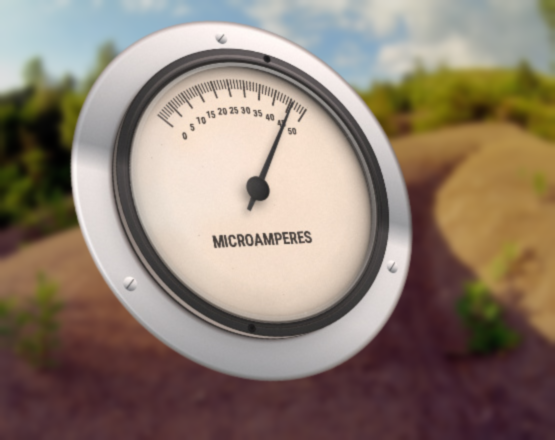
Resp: 45 µA
